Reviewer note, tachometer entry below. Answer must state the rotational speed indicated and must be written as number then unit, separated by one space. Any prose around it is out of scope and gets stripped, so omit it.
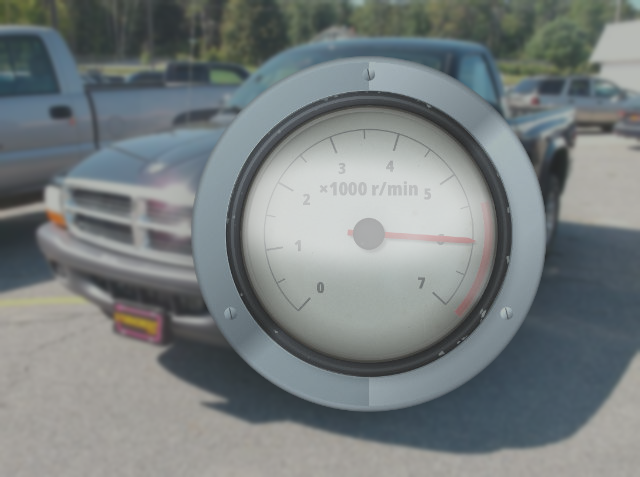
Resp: 6000 rpm
